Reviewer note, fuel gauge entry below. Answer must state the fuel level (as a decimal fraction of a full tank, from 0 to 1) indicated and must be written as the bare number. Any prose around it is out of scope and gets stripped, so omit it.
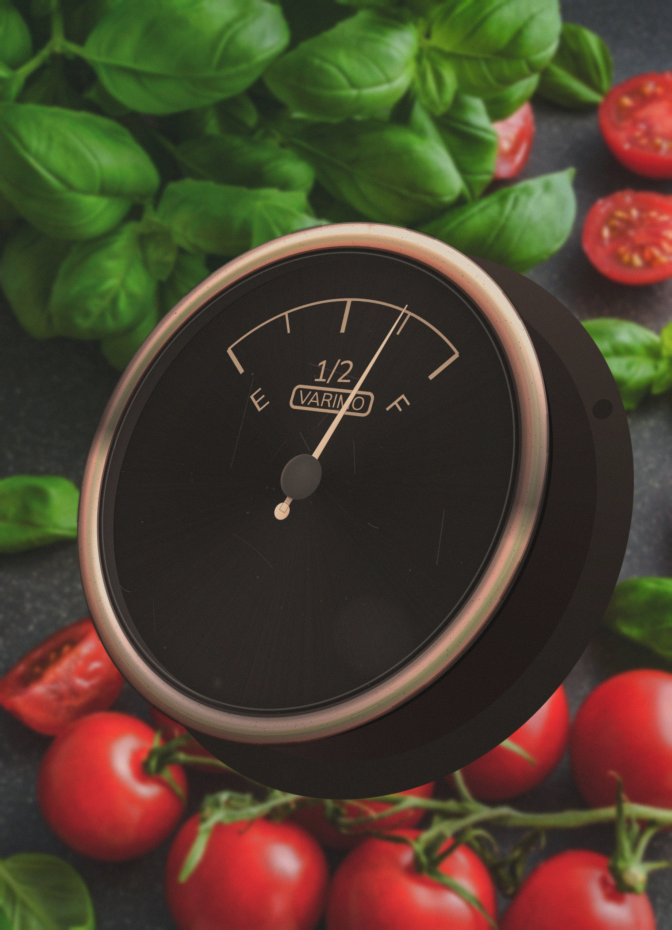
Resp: 0.75
